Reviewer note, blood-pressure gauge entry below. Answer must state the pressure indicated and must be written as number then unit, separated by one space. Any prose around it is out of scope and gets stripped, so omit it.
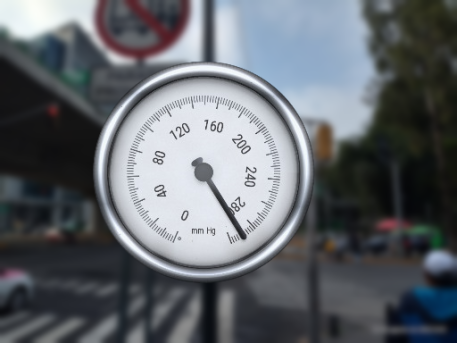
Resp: 290 mmHg
